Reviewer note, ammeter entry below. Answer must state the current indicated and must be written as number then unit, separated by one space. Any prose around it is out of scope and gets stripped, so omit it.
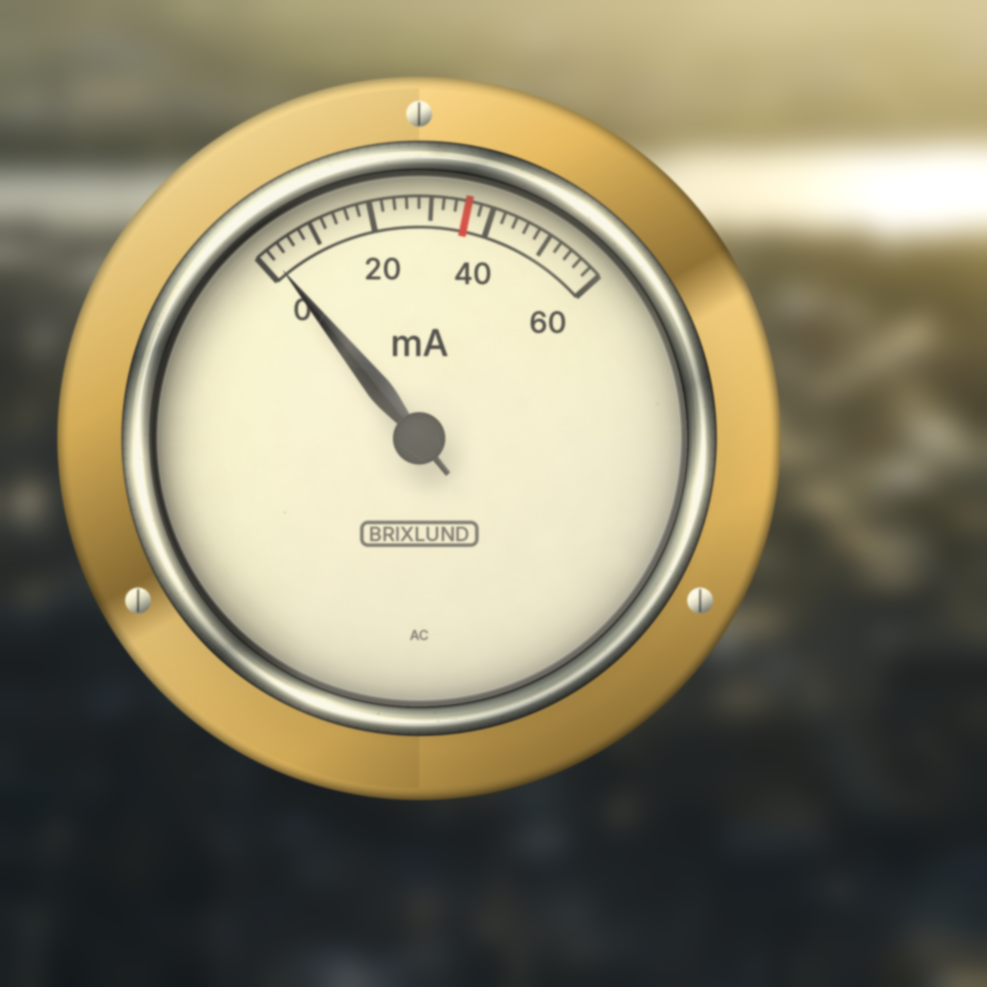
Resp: 2 mA
